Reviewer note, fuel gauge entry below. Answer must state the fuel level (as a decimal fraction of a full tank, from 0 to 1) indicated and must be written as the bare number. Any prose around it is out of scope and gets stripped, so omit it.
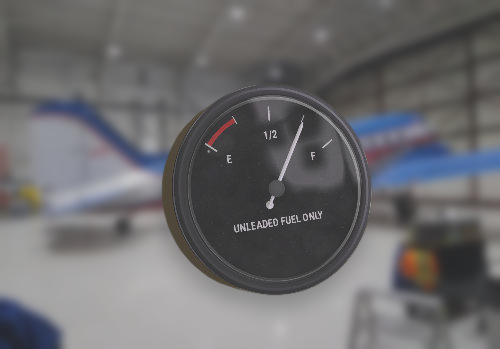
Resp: 0.75
